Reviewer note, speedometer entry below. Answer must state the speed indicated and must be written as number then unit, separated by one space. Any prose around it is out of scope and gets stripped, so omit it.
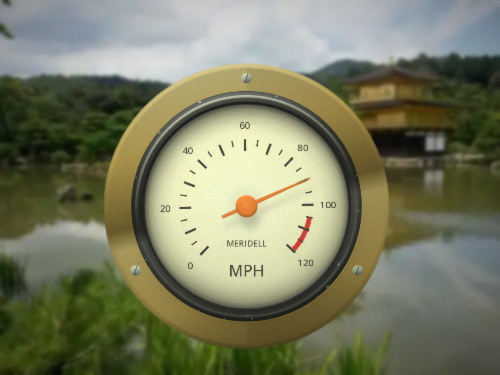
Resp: 90 mph
